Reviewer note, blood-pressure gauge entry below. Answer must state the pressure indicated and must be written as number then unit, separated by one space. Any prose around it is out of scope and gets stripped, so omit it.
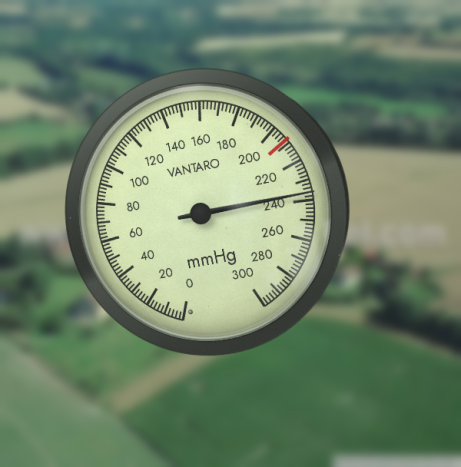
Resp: 236 mmHg
